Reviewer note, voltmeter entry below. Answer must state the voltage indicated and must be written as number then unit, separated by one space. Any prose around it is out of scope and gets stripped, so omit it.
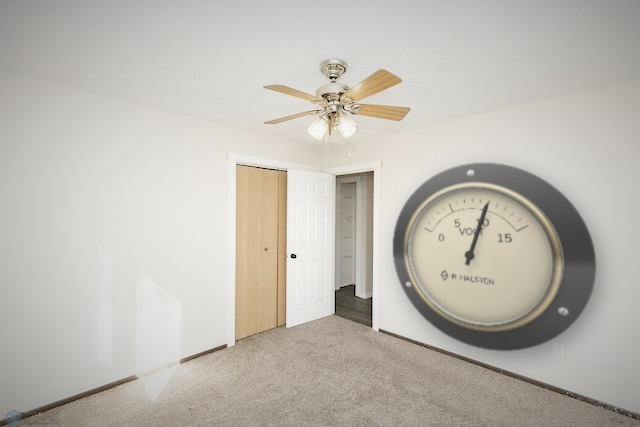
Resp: 10 V
